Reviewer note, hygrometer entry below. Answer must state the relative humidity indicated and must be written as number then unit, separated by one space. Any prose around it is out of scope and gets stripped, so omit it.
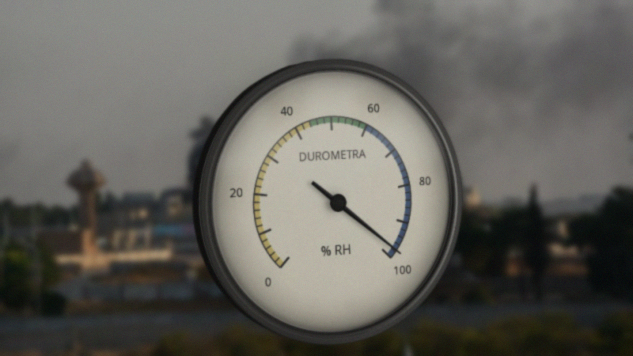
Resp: 98 %
